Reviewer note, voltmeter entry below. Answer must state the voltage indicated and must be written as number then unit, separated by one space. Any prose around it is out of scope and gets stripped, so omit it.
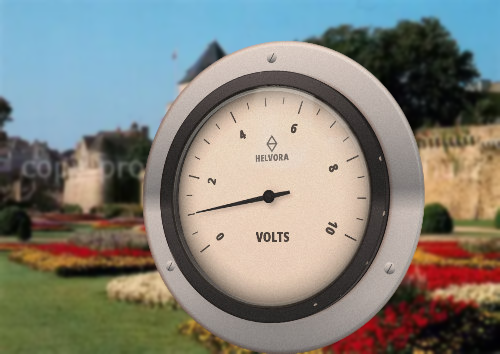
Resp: 1 V
